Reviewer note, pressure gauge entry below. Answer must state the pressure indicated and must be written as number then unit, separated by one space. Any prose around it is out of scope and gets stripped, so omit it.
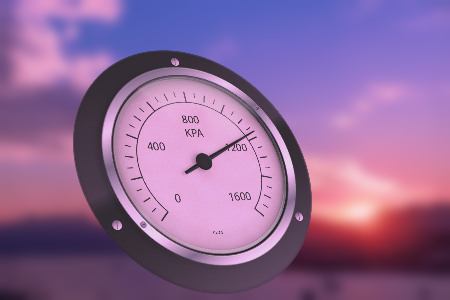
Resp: 1175 kPa
